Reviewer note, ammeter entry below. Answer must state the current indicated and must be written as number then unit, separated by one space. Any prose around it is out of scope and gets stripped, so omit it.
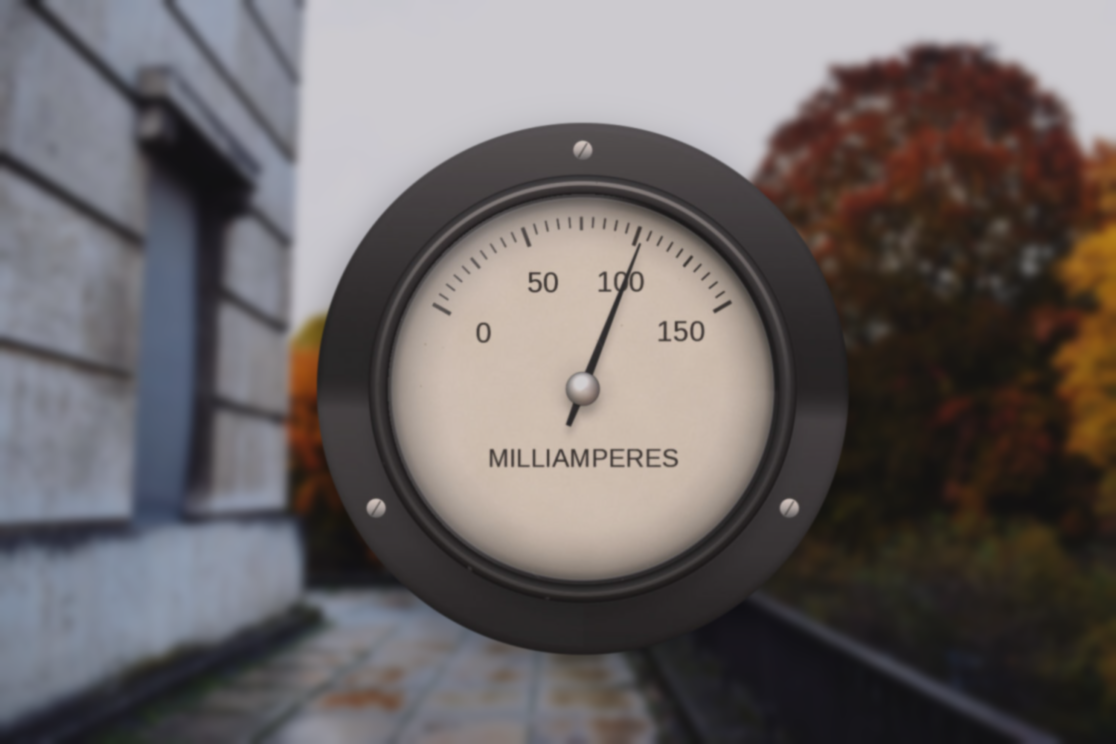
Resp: 102.5 mA
